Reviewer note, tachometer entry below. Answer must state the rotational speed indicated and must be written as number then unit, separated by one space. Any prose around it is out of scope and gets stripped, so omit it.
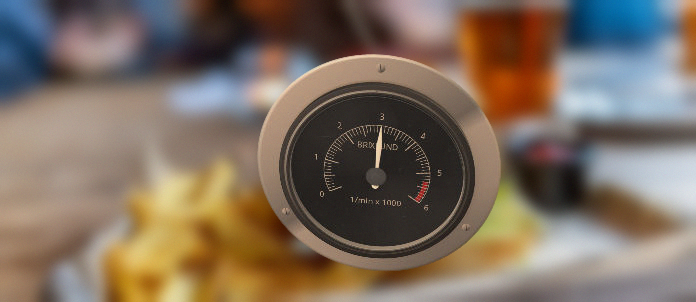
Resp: 3000 rpm
